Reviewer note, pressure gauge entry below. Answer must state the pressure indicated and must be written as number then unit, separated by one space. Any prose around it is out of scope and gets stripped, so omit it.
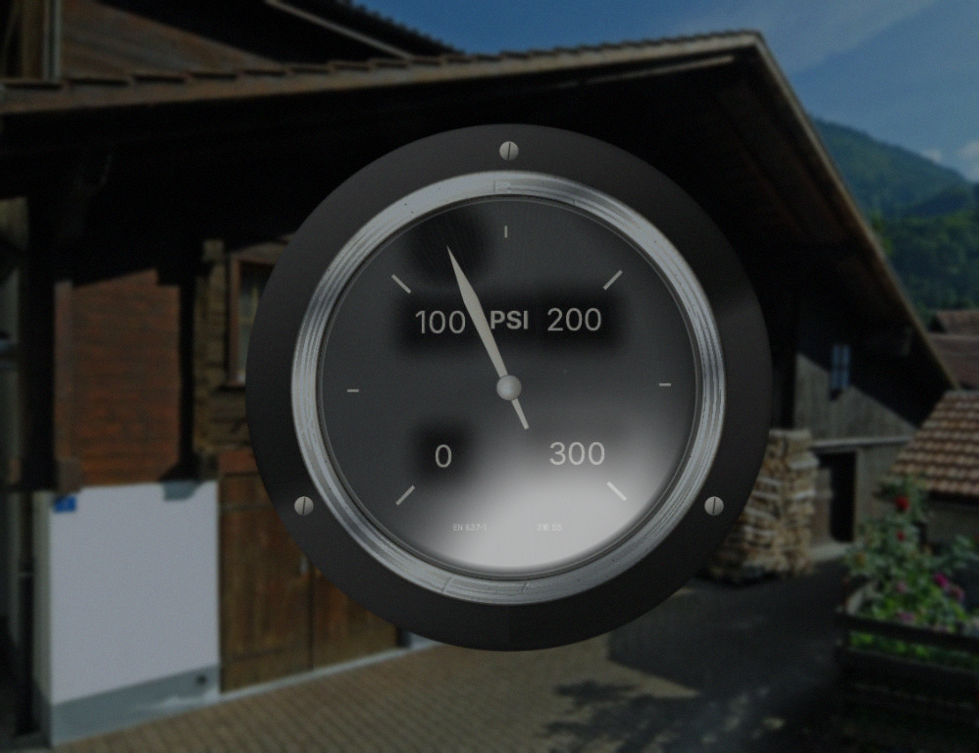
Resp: 125 psi
